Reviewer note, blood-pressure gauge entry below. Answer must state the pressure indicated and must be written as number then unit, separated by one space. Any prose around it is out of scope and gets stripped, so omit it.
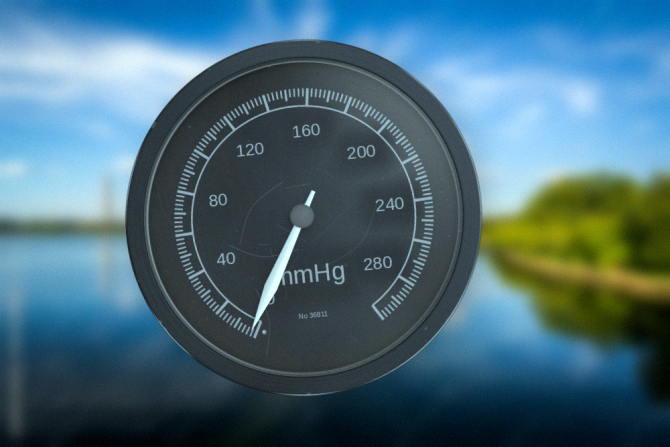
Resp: 2 mmHg
